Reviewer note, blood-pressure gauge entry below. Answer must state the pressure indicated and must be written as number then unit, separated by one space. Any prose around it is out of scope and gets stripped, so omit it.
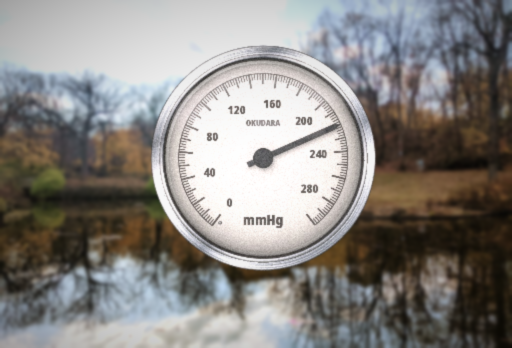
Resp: 220 mmHg
